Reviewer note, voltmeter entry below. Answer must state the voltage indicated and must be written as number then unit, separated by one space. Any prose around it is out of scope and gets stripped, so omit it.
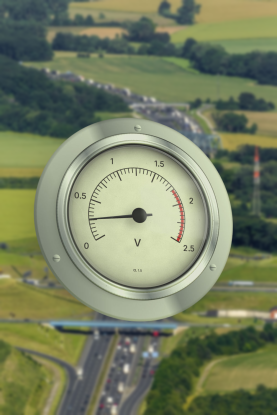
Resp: 0.25 V
